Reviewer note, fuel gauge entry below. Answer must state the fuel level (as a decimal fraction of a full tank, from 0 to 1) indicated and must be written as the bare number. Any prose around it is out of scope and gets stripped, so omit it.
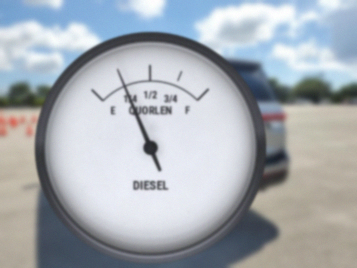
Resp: 0.25
